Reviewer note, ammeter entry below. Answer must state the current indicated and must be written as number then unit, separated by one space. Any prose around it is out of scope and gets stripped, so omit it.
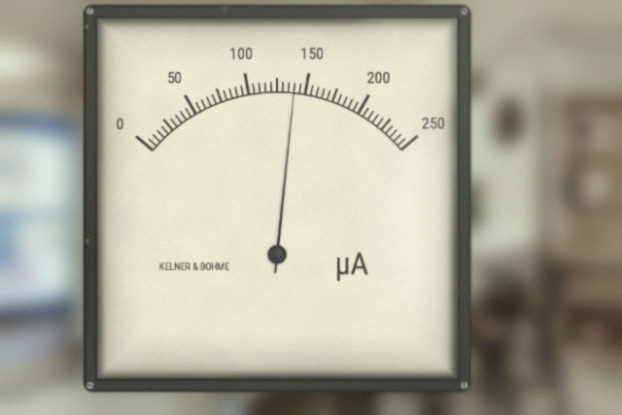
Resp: 140 µA
